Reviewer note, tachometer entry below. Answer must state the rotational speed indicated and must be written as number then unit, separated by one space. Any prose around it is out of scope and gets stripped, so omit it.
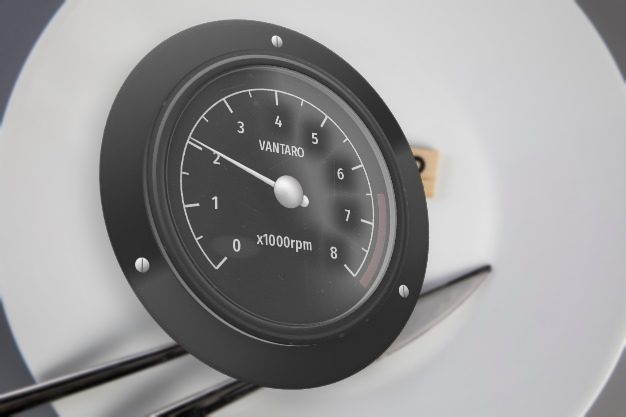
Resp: 2000 rpm
